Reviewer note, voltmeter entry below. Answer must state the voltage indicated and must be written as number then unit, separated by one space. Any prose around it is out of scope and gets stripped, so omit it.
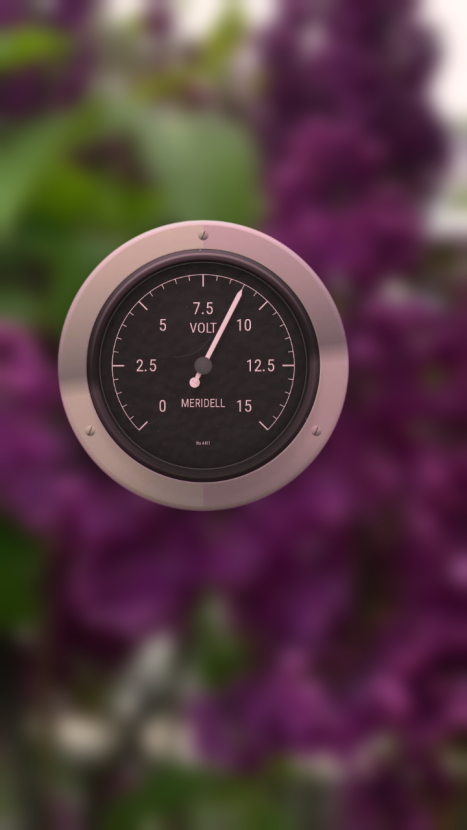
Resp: 9 V
